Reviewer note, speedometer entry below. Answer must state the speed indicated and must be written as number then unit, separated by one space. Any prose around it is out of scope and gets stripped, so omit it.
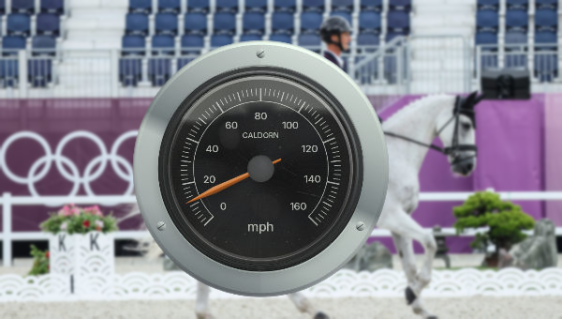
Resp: 12 mph
